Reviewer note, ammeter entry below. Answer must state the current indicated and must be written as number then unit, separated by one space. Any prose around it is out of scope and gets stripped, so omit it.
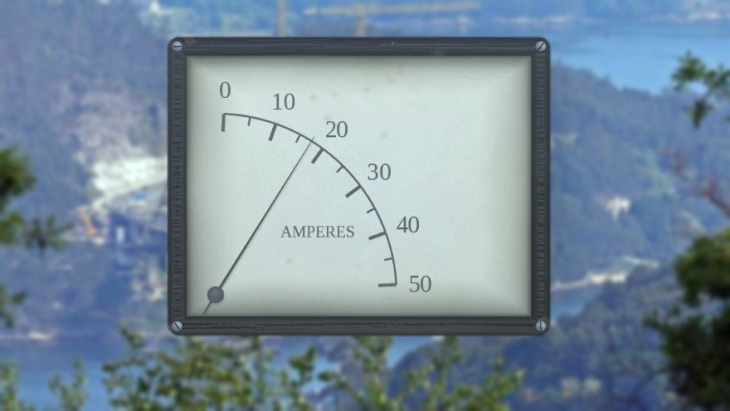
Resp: 17.5 A
